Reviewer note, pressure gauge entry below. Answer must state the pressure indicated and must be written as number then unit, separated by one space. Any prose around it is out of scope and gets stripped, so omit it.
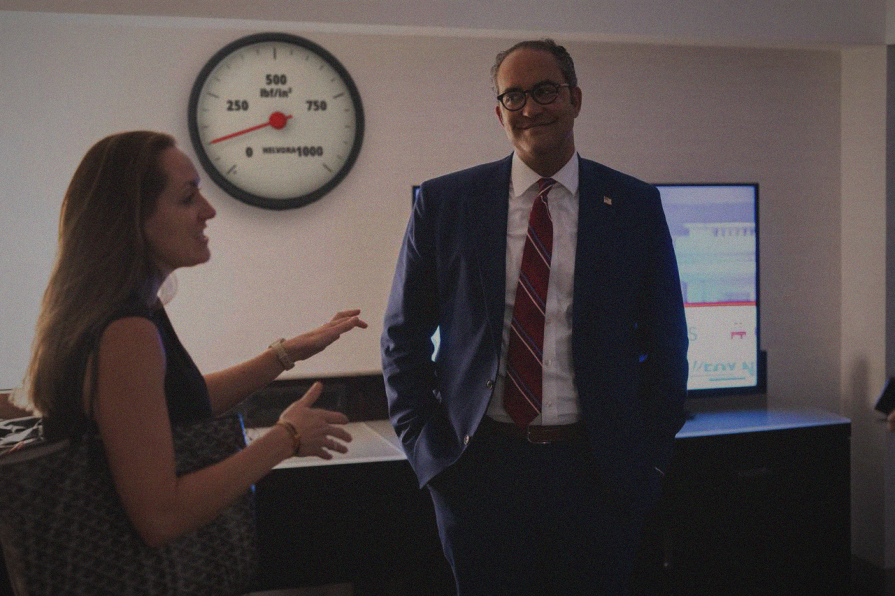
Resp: 100 psi
